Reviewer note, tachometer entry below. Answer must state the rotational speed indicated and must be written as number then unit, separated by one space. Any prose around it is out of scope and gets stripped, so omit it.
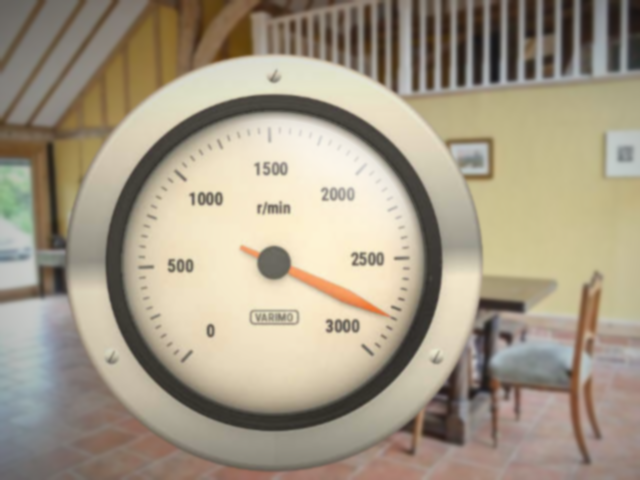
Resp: 2800 rpm
